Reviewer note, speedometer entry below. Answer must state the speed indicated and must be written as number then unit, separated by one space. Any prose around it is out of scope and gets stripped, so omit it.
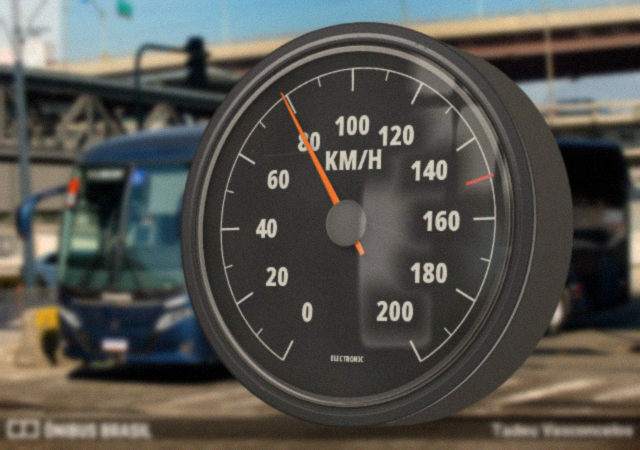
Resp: 80 km/h
